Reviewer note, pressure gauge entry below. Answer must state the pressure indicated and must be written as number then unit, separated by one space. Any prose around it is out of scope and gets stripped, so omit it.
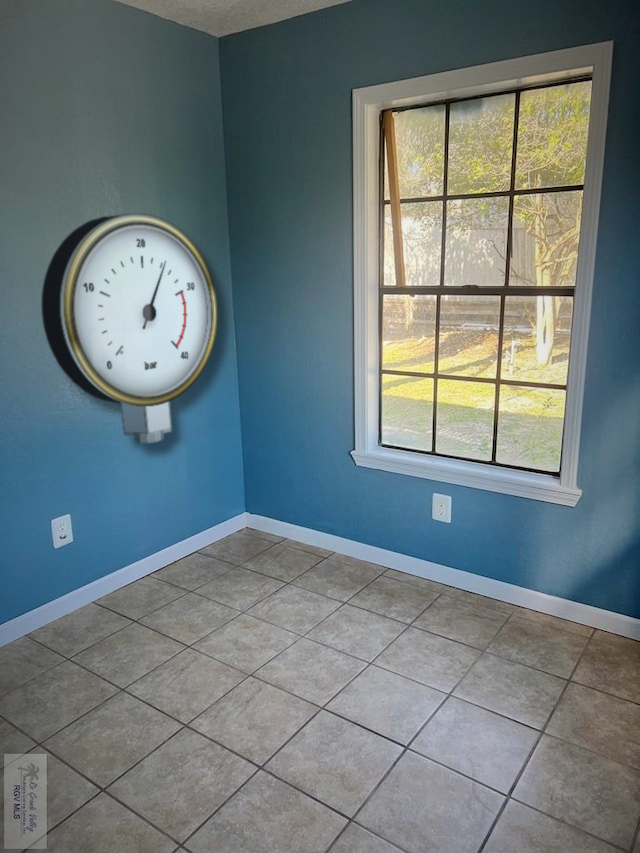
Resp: 24 bar
